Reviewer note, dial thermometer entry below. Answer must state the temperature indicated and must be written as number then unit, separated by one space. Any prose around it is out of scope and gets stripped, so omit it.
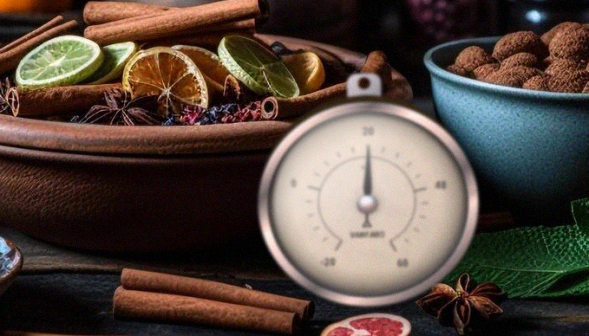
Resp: 20 °C
